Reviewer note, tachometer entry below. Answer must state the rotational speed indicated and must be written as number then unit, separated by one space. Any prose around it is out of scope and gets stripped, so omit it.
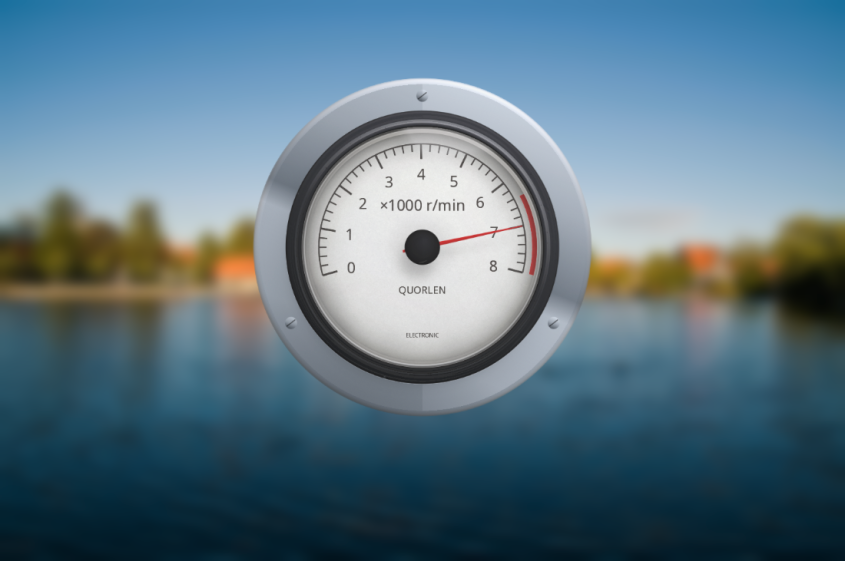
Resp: 7000 rpm
